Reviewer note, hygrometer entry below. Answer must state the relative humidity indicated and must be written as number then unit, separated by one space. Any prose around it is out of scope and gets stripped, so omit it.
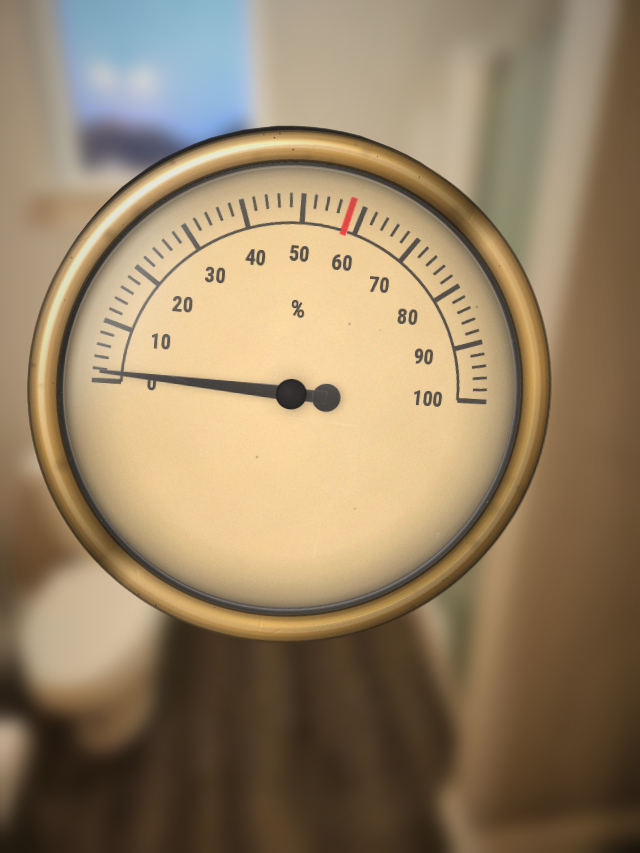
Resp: 2 %
